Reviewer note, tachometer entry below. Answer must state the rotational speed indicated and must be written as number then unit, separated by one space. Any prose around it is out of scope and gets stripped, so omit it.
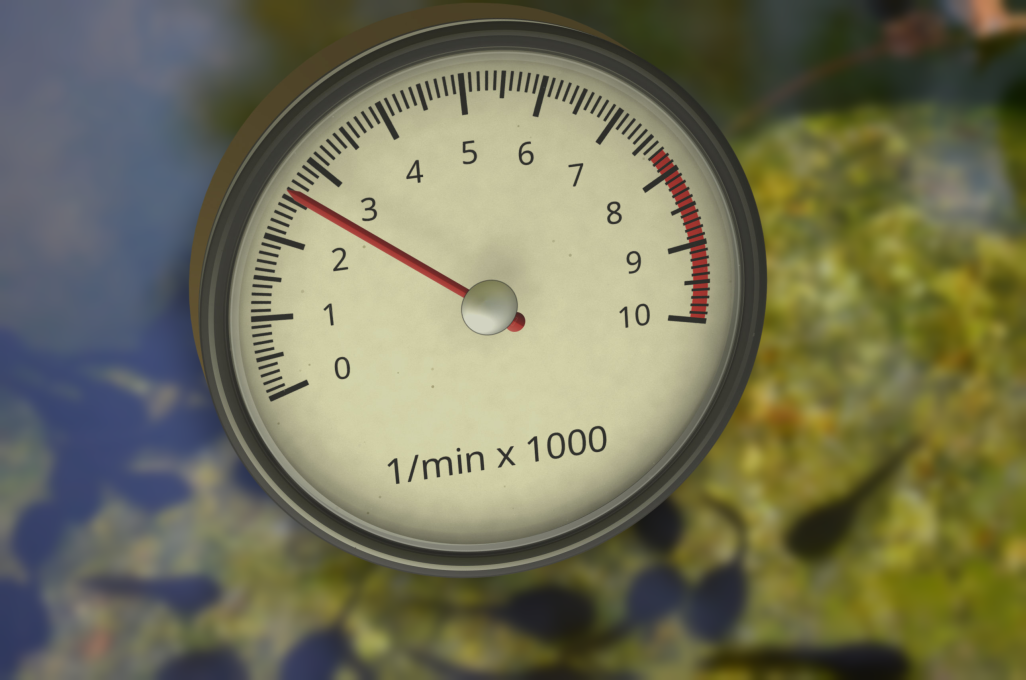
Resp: 2600 rpm
